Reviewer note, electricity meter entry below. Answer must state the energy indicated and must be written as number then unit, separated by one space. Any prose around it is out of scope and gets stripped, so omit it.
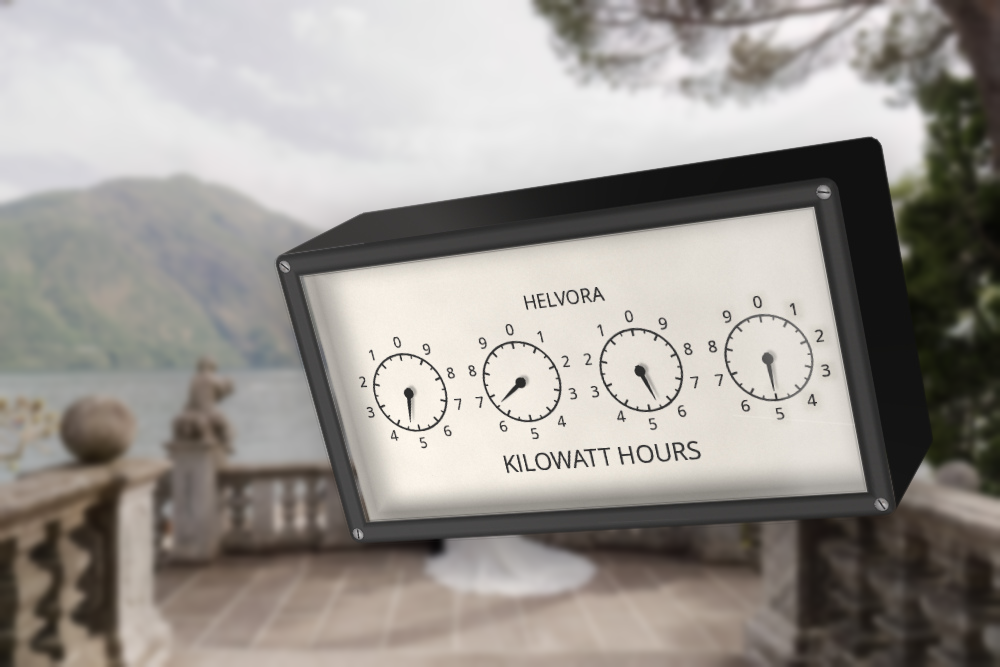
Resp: 4655 kWh
